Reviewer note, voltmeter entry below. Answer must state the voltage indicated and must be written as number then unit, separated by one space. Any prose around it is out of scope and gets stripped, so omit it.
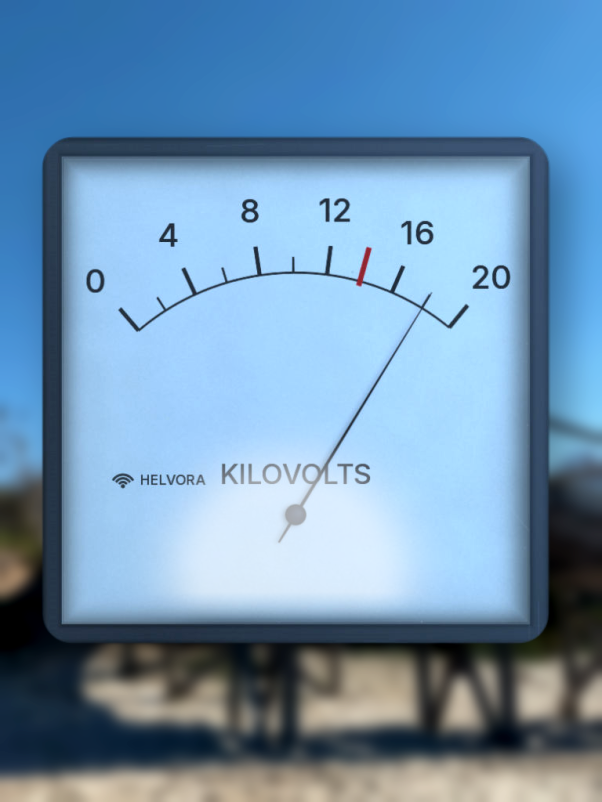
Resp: 18 kV
